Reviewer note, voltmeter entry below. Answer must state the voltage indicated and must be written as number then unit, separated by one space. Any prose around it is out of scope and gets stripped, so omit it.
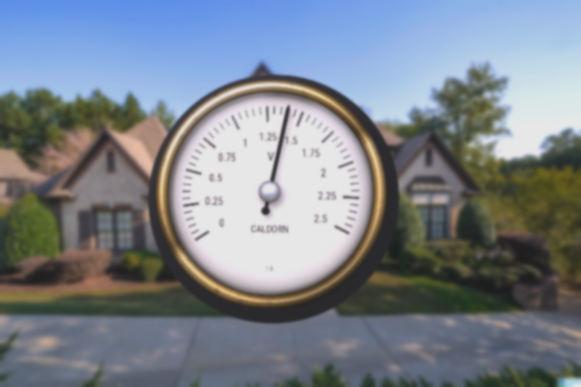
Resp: 1.4 V
